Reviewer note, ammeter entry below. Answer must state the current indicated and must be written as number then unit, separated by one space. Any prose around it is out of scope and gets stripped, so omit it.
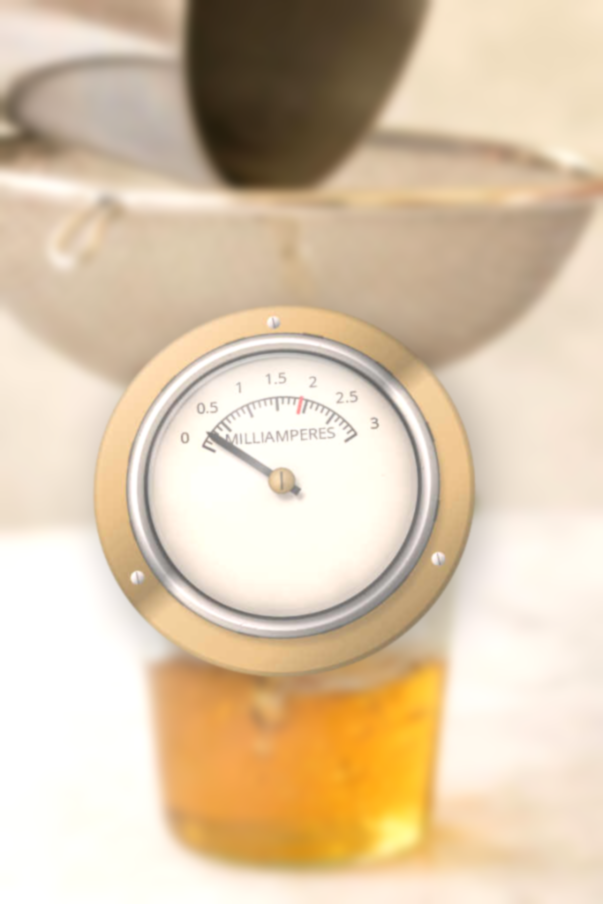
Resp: 0.2 mA
